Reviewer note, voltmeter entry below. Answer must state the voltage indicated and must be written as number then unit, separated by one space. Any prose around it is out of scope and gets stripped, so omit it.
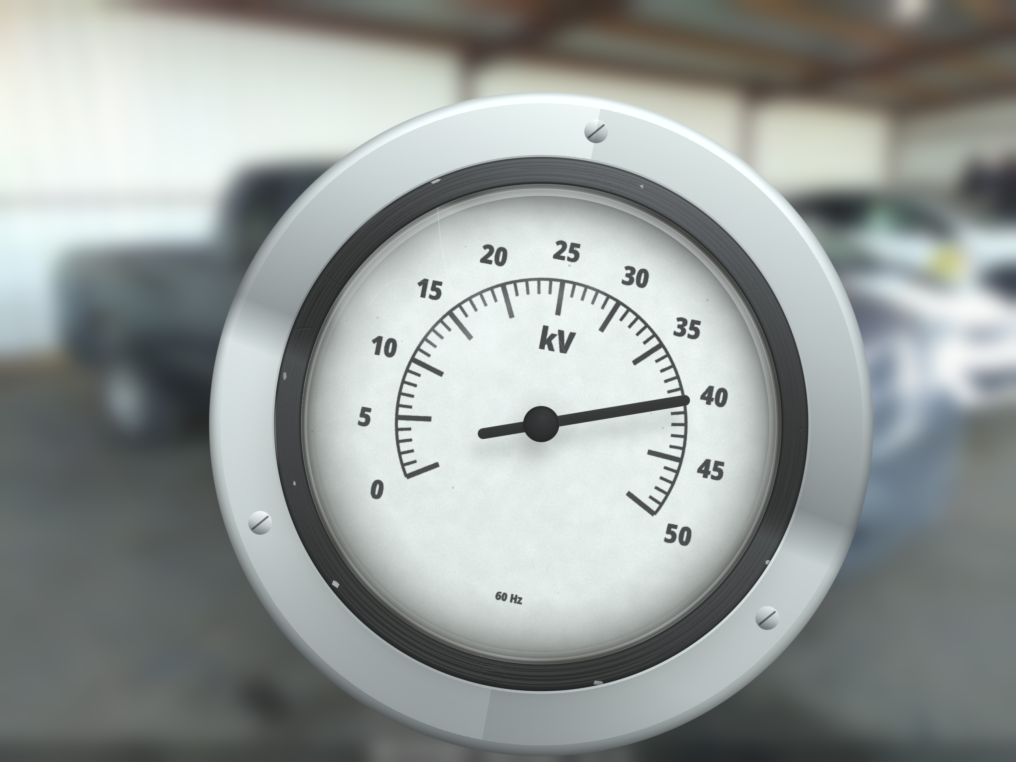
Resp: 40 kV
